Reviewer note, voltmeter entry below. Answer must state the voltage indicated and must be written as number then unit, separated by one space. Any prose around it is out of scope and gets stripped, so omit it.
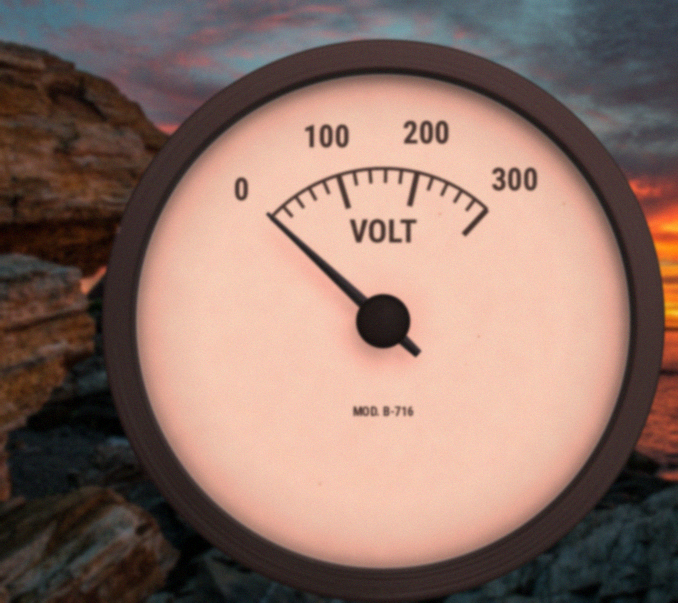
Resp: 0 V
